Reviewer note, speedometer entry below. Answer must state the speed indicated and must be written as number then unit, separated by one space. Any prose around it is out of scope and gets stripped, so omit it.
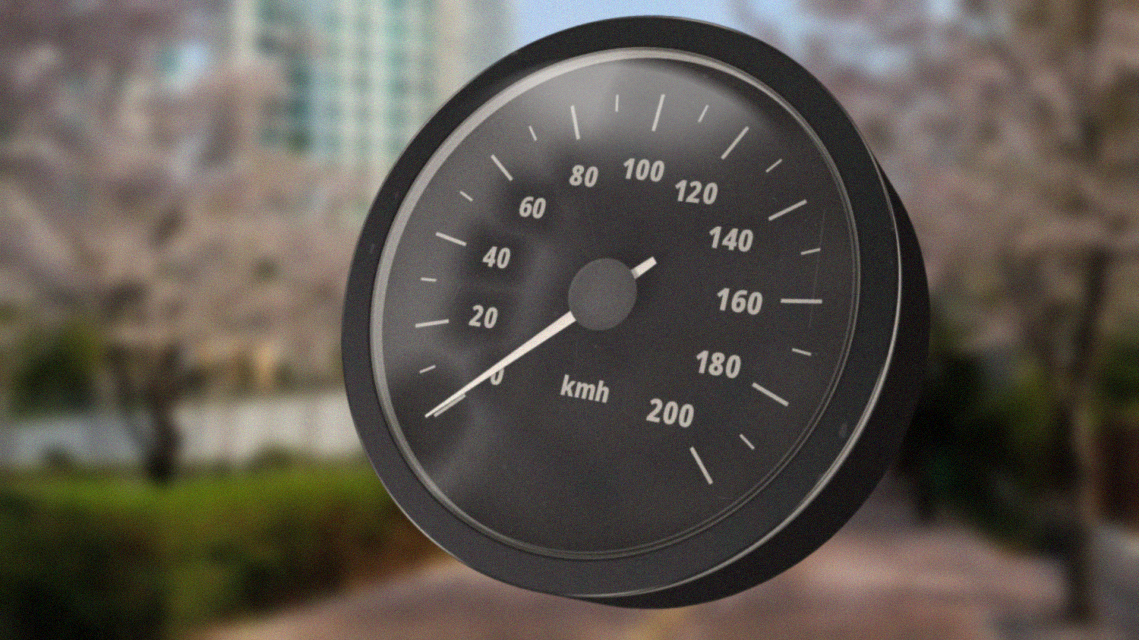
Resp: 0 km/h
